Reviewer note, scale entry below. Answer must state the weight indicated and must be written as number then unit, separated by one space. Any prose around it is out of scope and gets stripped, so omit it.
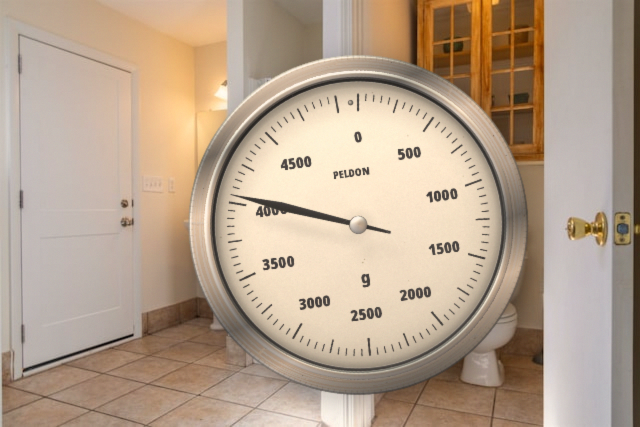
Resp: 4050 g
